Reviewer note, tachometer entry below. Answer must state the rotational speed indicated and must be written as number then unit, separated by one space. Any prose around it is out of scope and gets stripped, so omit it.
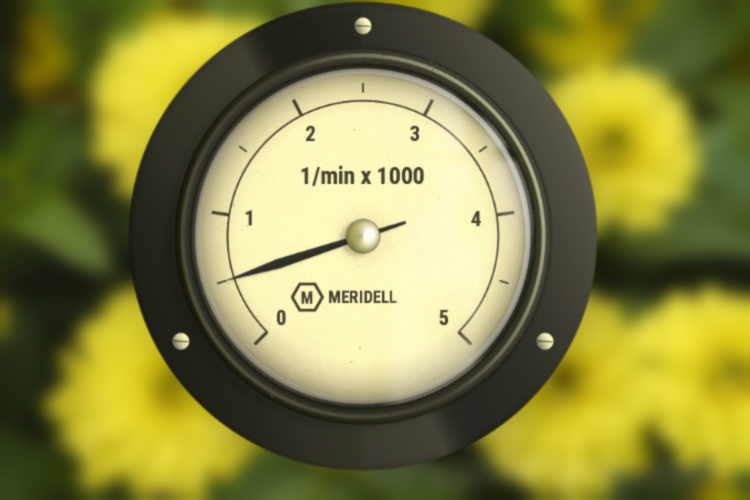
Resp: 500 rpm
